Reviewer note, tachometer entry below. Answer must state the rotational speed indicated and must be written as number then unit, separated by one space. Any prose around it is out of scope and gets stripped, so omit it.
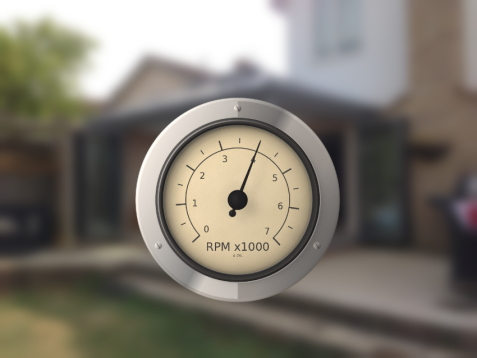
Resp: 4000 rpm
